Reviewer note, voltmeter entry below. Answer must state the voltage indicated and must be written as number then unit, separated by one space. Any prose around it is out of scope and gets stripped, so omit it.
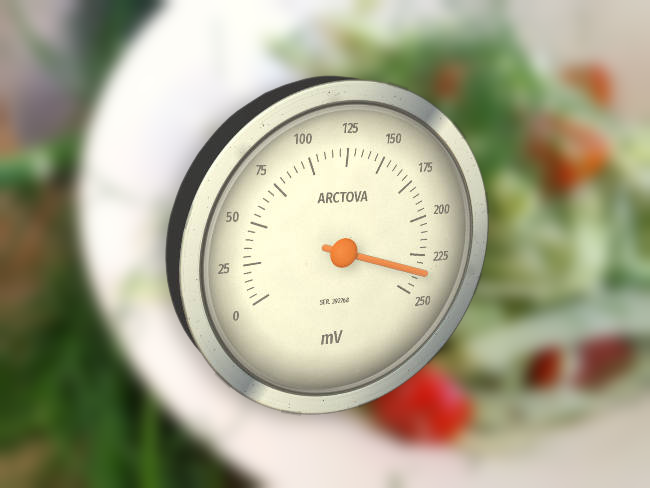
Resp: 235 mV
